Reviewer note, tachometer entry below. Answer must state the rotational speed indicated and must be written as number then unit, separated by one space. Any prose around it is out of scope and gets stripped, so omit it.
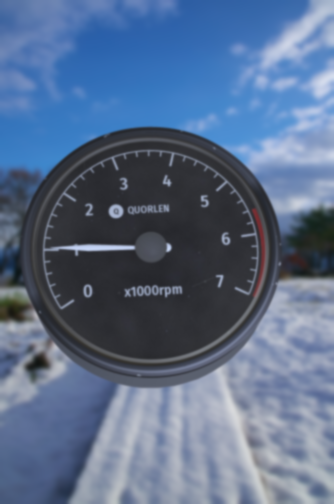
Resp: 1000 rpm
